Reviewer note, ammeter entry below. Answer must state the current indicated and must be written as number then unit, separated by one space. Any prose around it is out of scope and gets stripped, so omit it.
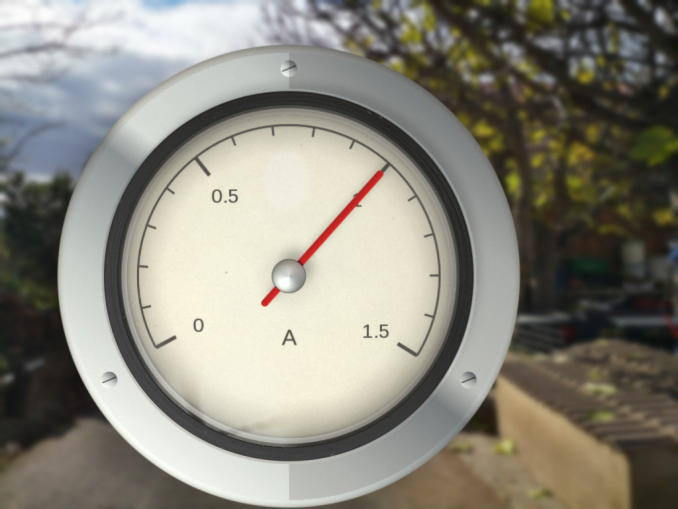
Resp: 1 A
